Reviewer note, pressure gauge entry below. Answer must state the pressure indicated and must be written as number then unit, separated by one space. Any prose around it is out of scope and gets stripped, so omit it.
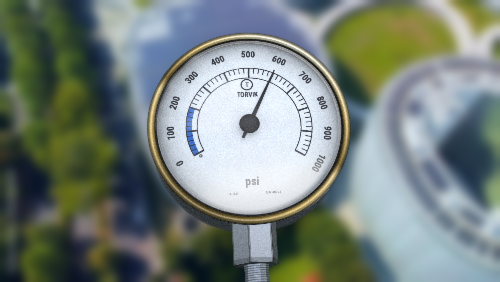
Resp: 600 psi
